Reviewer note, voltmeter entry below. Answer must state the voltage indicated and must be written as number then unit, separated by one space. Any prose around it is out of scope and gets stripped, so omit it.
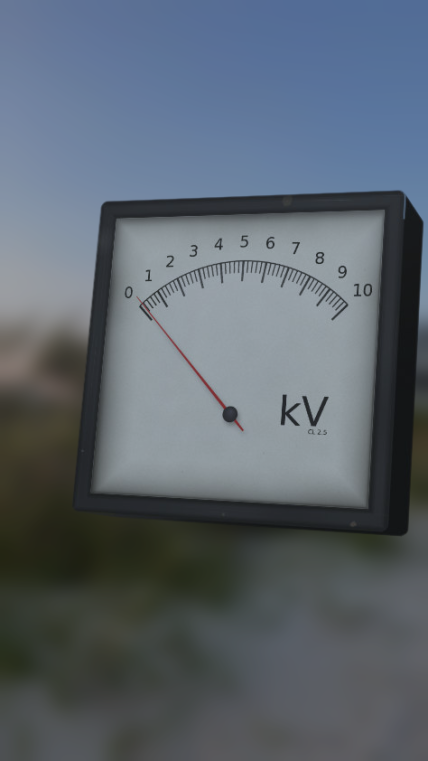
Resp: 0.2 kV
